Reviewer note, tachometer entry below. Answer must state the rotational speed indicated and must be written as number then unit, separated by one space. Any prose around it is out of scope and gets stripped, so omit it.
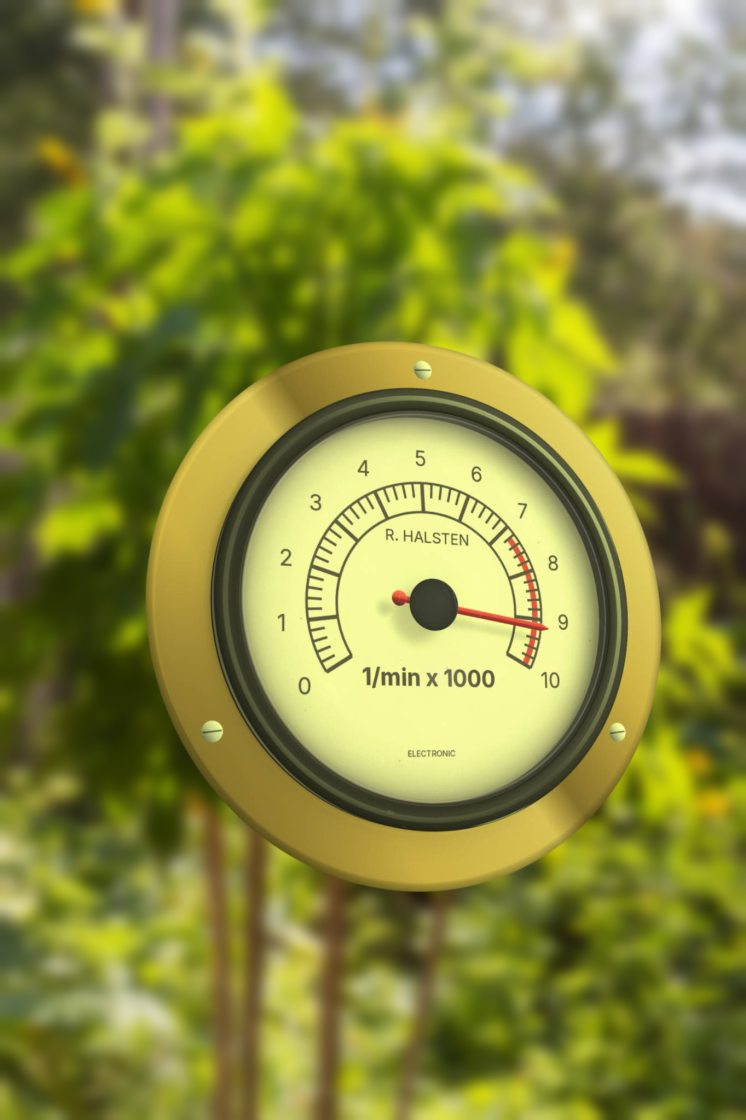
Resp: 9200 rpm
